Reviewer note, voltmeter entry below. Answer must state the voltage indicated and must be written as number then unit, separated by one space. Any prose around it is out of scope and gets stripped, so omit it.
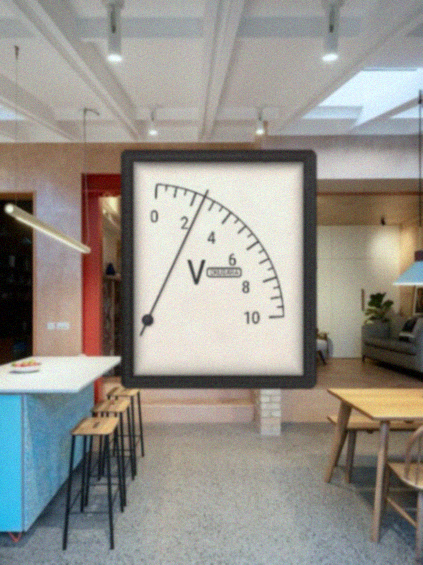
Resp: 2.5 V
